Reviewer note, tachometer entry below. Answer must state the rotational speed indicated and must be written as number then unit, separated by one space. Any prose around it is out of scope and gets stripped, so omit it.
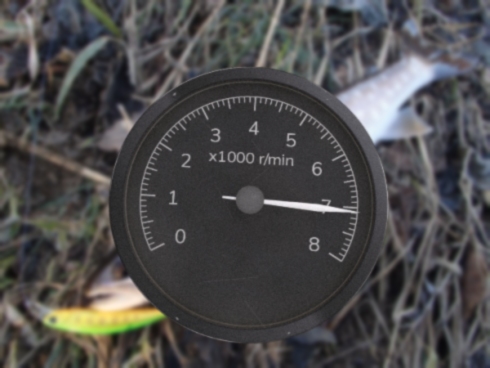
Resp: 7100 rpm
